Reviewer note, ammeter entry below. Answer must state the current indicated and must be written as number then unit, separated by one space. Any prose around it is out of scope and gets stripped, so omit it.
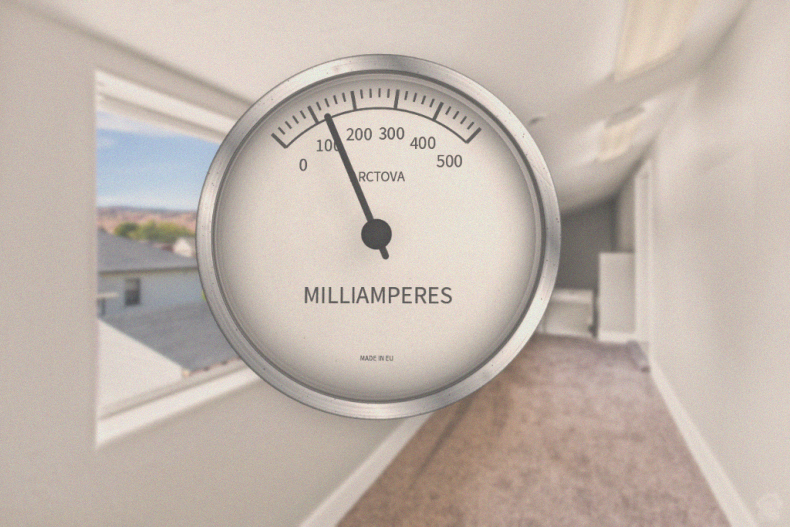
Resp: 130 mA
